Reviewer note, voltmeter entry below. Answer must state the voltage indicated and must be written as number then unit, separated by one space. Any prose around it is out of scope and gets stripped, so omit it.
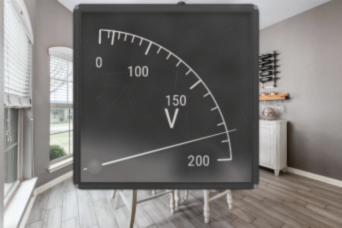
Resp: 185 V
